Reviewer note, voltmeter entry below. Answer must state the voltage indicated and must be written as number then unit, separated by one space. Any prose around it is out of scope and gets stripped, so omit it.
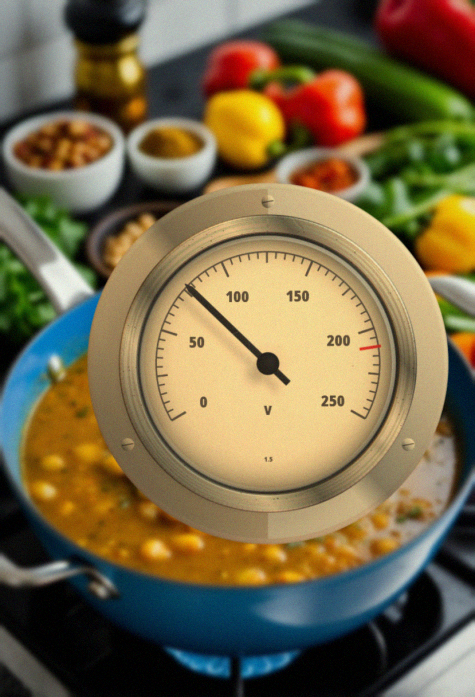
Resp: 77.5 V
